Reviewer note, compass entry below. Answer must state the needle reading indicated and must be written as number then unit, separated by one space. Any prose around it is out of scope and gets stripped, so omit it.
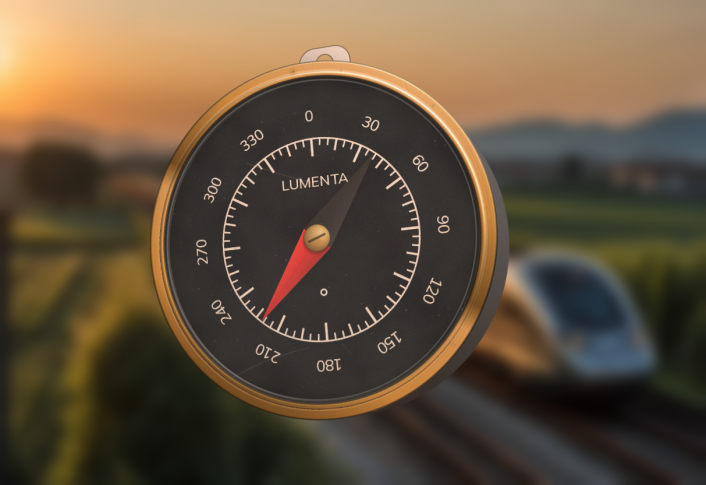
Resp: 220 °
